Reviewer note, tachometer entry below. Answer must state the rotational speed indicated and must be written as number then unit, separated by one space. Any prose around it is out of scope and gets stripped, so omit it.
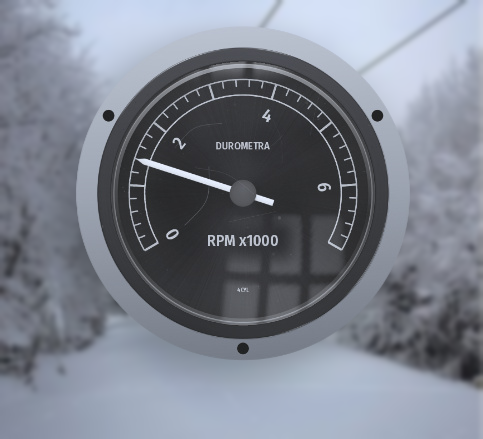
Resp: 1400 rpm
